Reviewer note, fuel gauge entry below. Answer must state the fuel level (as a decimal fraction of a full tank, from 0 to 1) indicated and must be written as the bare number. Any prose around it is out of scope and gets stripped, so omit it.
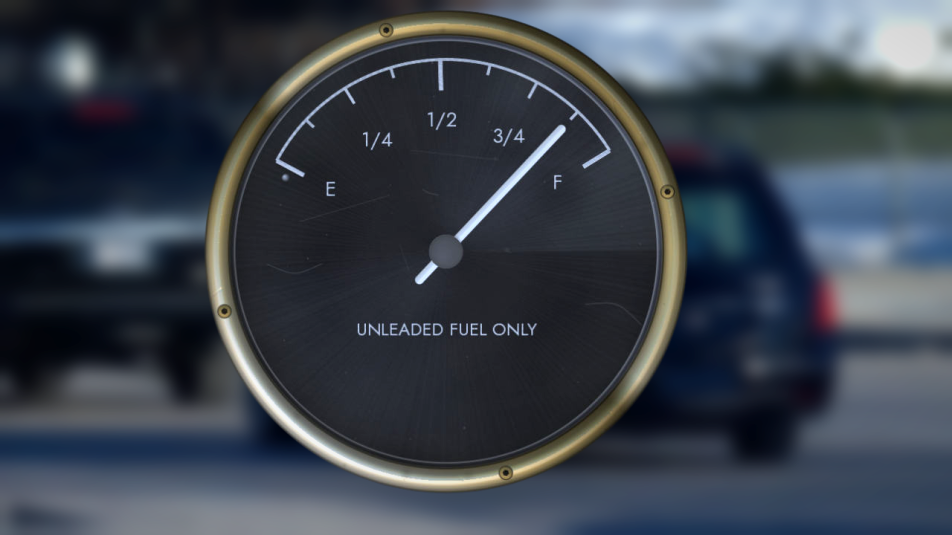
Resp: 0.875
